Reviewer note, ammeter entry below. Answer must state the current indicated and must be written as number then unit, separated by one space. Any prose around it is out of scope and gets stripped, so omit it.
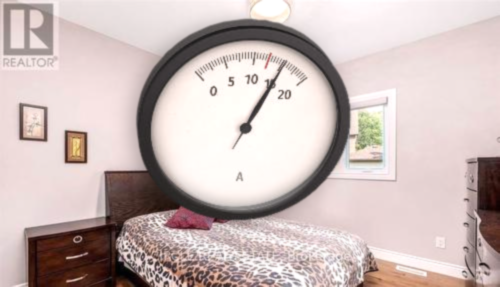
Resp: 15 A
